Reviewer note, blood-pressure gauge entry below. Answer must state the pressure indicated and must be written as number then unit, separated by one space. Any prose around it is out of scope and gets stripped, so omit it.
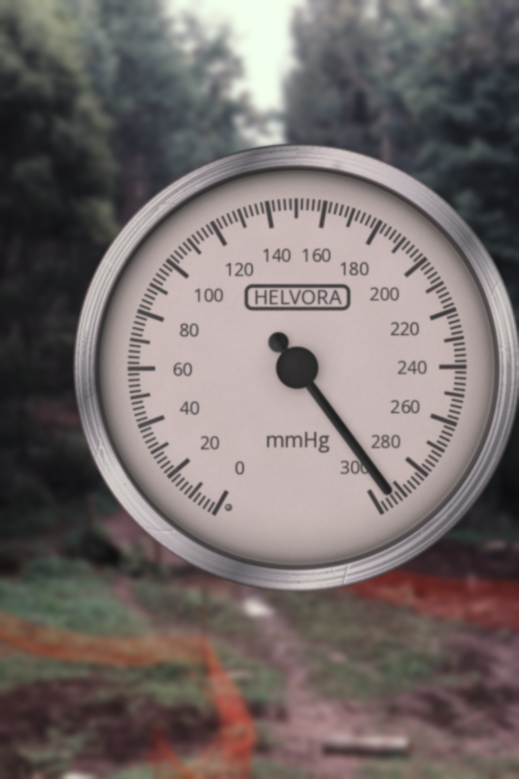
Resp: 294 mmHg
